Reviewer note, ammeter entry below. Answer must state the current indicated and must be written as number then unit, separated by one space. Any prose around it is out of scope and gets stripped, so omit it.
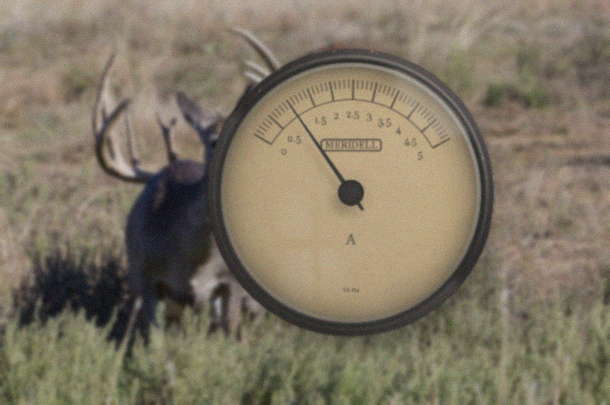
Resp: 1 A
